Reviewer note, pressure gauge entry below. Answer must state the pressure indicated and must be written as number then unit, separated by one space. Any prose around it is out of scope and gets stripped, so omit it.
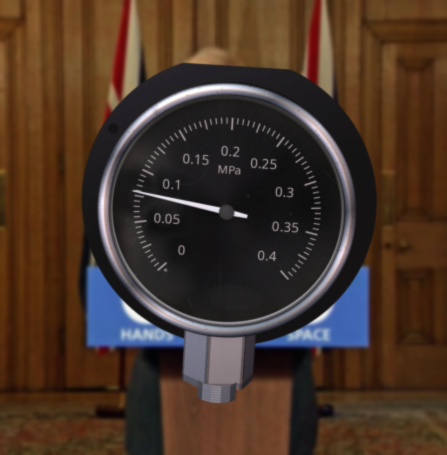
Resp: 0.08 MPa
